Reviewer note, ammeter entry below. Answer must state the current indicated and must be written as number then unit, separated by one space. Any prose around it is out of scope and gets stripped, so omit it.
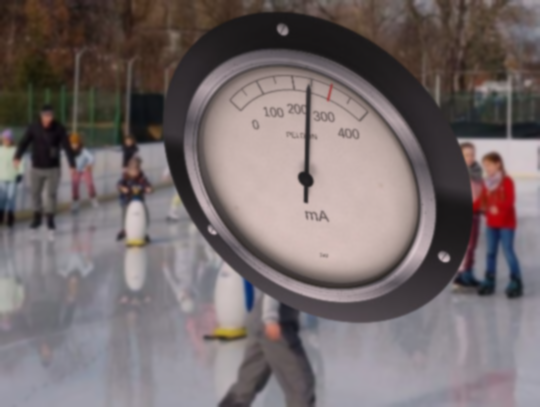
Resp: 250 mA
